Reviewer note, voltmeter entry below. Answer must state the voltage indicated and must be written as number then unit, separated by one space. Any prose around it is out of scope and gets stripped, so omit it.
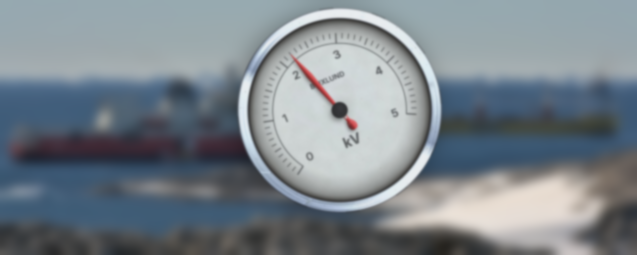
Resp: 2.2 kV
